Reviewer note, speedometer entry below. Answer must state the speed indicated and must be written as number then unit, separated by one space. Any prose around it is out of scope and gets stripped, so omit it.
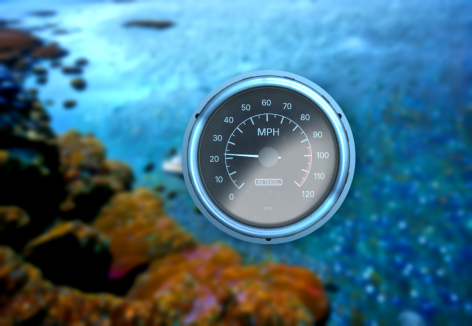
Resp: 22.5 mph
